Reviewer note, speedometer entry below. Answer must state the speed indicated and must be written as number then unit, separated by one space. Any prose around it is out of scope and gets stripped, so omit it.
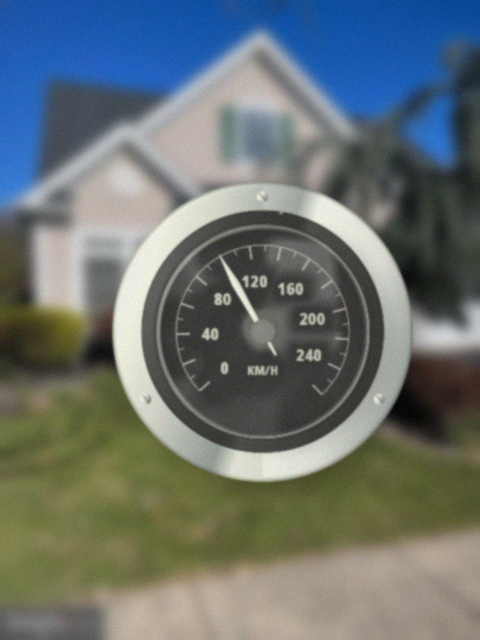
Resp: 100 km/h
